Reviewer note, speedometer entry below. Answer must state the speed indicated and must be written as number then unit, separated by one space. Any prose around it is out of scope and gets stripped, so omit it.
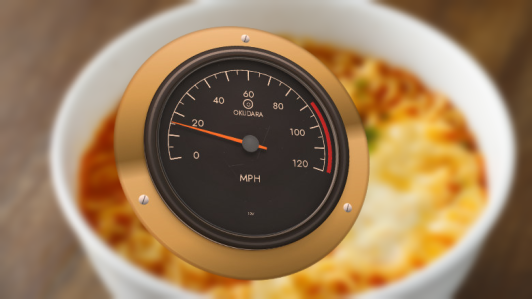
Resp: 15 mph
